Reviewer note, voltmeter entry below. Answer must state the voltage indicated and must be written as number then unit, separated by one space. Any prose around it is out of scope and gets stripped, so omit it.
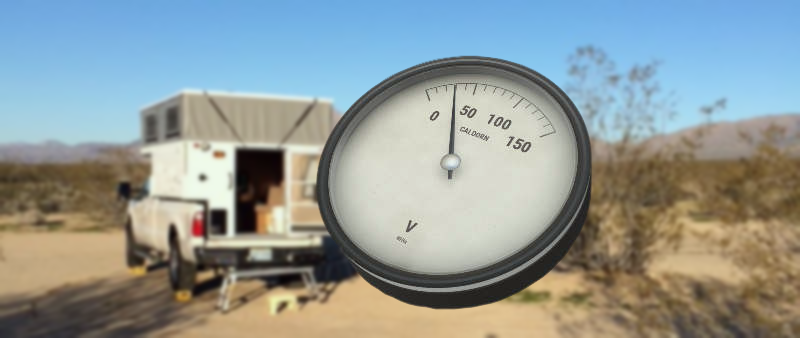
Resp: 30 V
